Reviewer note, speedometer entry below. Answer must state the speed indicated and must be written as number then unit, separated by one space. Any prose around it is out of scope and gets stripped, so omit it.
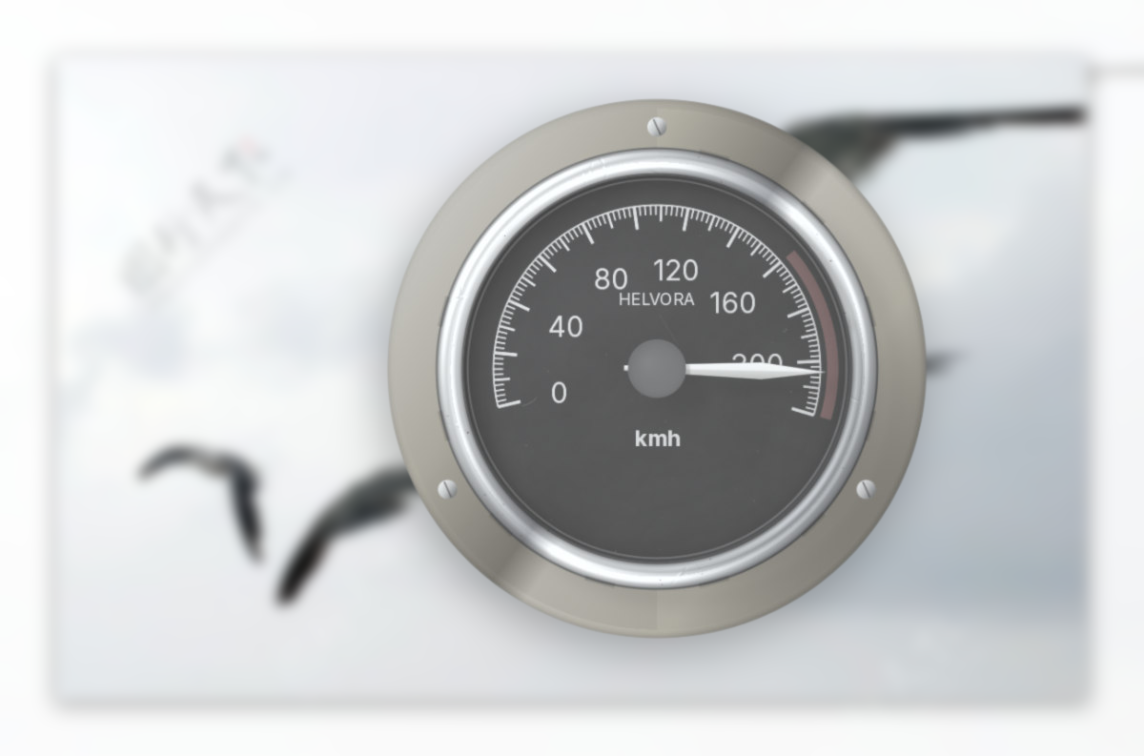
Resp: 204 km/h
